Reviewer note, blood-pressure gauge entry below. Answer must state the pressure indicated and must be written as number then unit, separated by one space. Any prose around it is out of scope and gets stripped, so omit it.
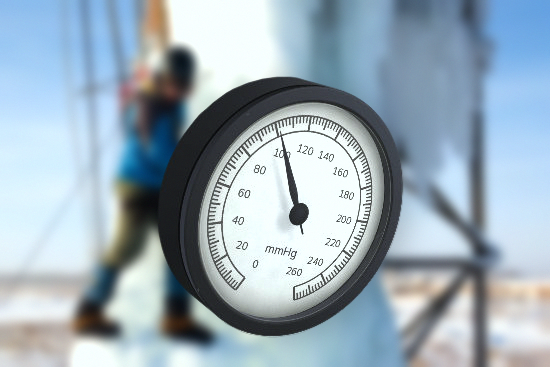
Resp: 100 mmHg
